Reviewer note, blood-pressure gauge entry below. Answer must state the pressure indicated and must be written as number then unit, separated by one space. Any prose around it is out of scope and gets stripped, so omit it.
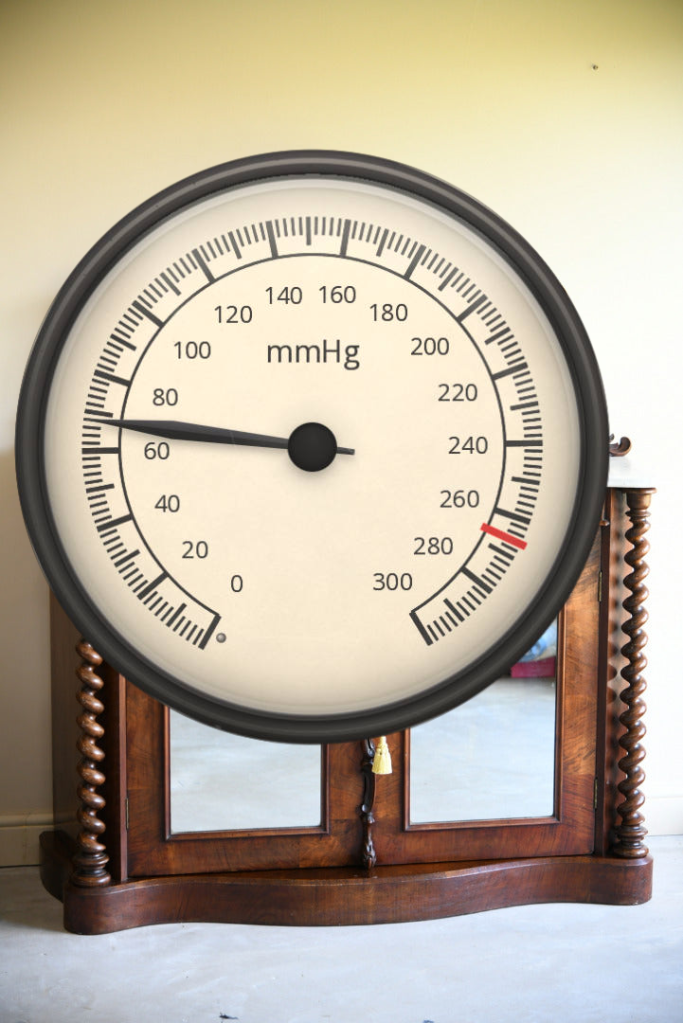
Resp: 68 mmHg
